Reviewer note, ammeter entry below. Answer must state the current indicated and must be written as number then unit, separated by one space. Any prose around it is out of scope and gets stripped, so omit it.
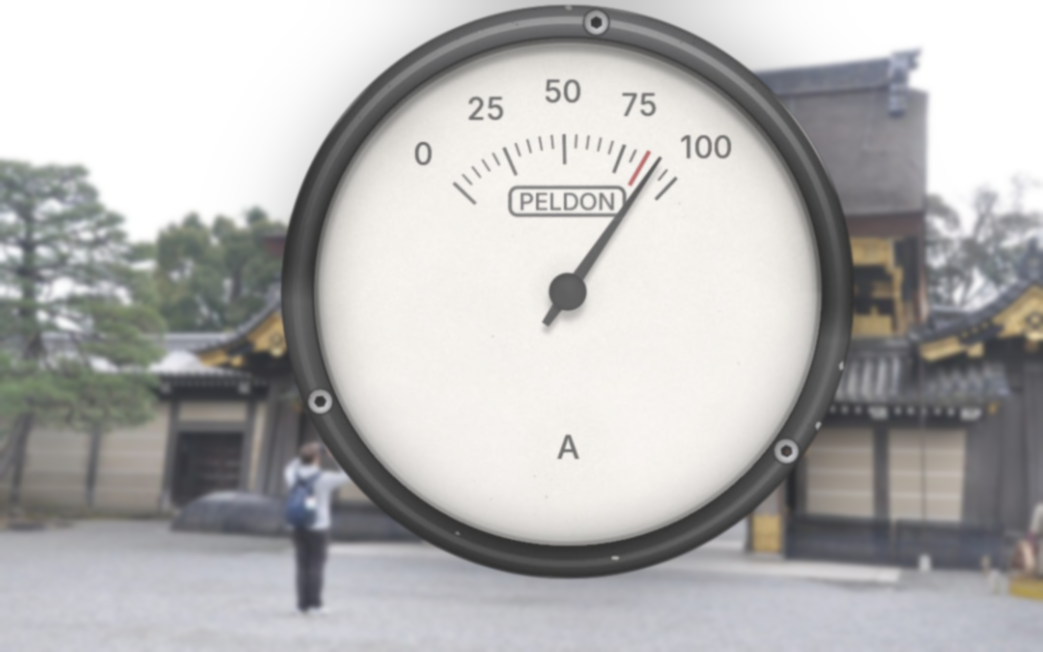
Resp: 90 A
